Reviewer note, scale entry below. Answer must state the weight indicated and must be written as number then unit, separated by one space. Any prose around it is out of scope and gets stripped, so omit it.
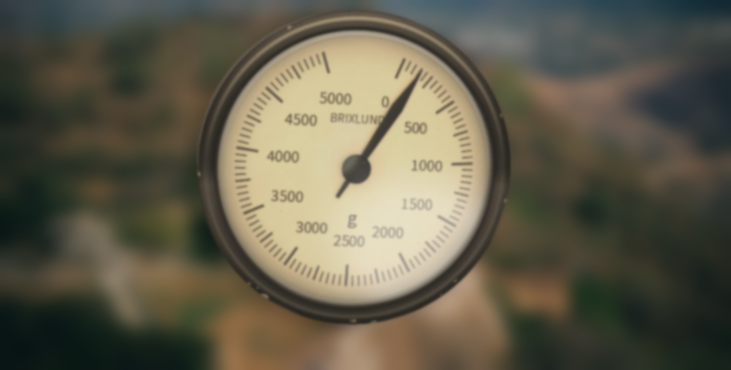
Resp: 150 g
